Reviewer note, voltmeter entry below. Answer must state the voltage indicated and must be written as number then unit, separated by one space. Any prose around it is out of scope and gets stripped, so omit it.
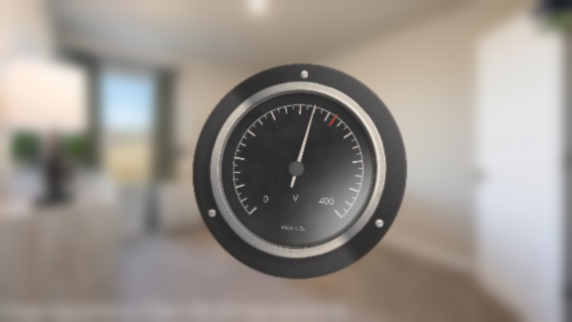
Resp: 220 V
